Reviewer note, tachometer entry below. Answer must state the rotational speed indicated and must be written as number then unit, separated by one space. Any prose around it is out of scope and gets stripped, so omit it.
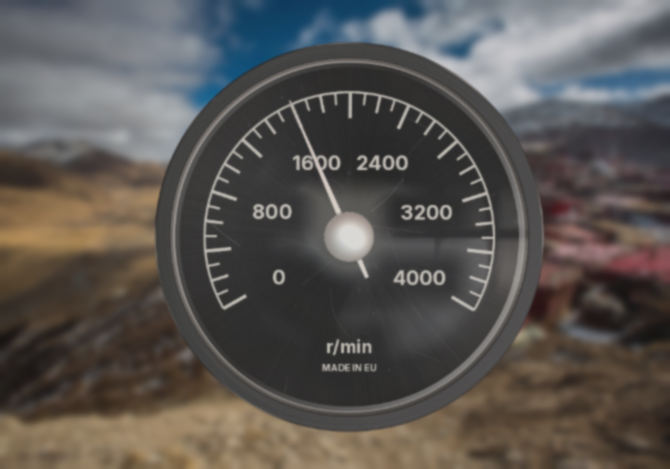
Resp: 1600 rpm
